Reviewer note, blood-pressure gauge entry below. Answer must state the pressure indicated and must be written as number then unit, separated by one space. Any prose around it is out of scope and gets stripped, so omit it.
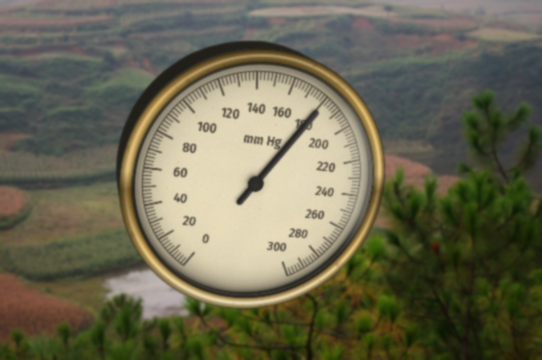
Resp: 180 mmHg
